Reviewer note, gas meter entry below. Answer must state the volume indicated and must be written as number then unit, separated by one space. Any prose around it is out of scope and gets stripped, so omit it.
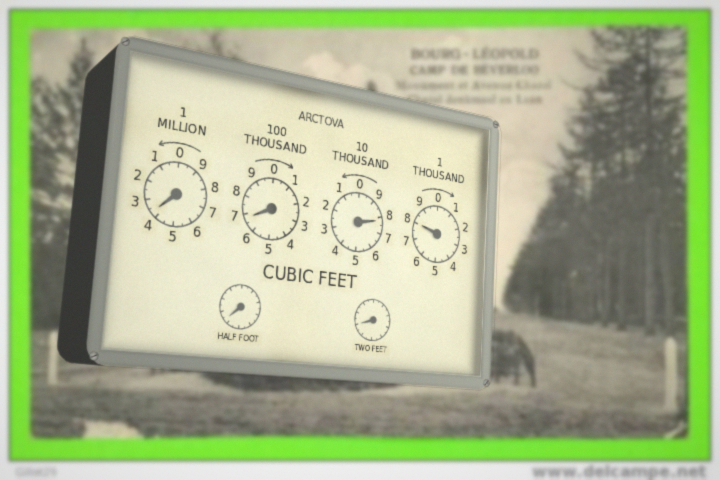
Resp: 367800 ft³
